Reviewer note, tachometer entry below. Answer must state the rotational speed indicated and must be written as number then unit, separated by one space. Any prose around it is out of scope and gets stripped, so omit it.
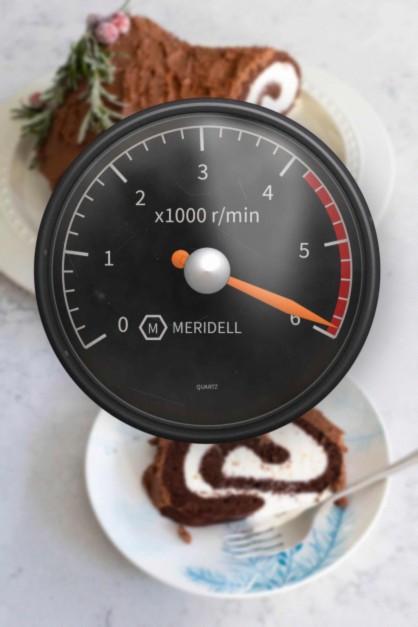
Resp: 5900 rpm
